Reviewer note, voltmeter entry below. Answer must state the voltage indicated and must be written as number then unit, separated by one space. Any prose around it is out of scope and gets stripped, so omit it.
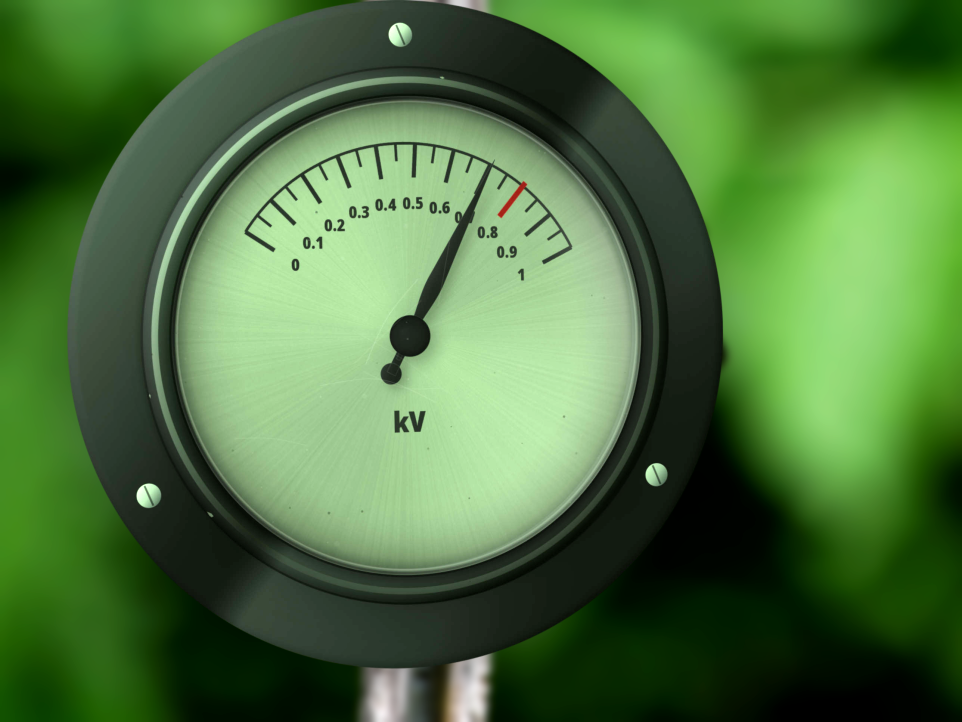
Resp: 0.7 kV
